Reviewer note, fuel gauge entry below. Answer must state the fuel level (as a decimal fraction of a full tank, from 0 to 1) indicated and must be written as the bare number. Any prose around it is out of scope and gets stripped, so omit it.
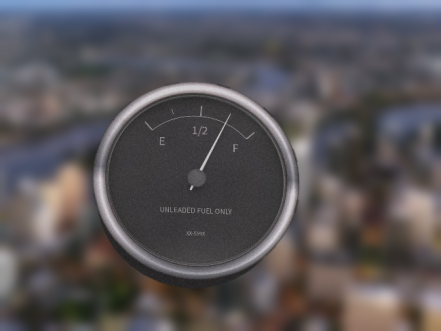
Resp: 0.75
